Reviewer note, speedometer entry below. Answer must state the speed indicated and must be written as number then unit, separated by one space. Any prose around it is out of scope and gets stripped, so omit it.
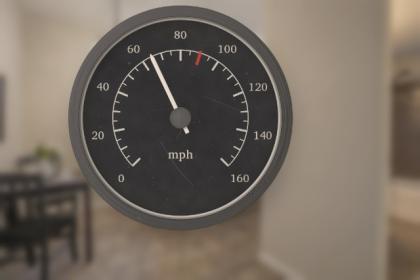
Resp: 65 mph
